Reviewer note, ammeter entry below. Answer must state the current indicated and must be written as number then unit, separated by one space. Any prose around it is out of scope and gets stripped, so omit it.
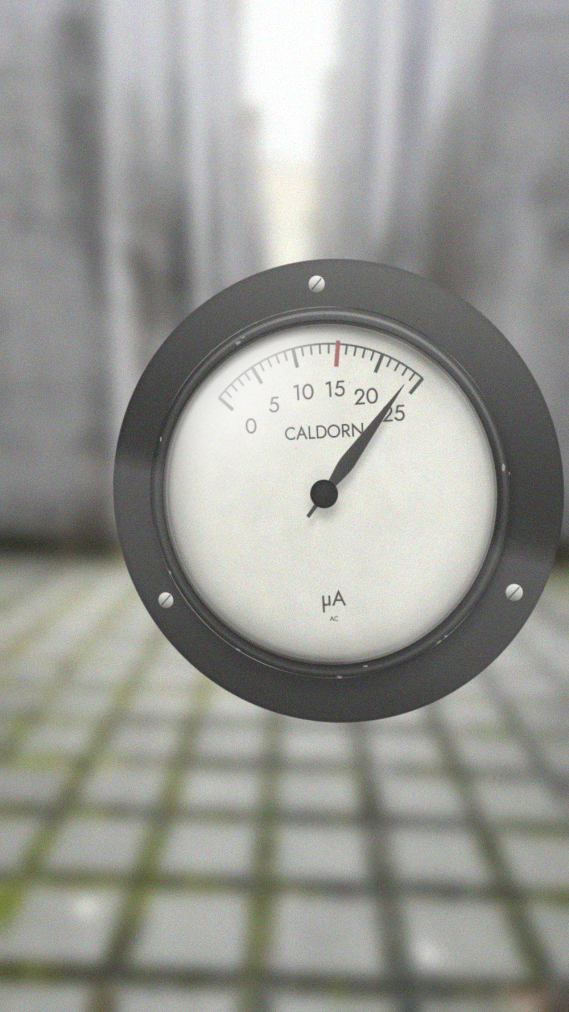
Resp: 24 µA
